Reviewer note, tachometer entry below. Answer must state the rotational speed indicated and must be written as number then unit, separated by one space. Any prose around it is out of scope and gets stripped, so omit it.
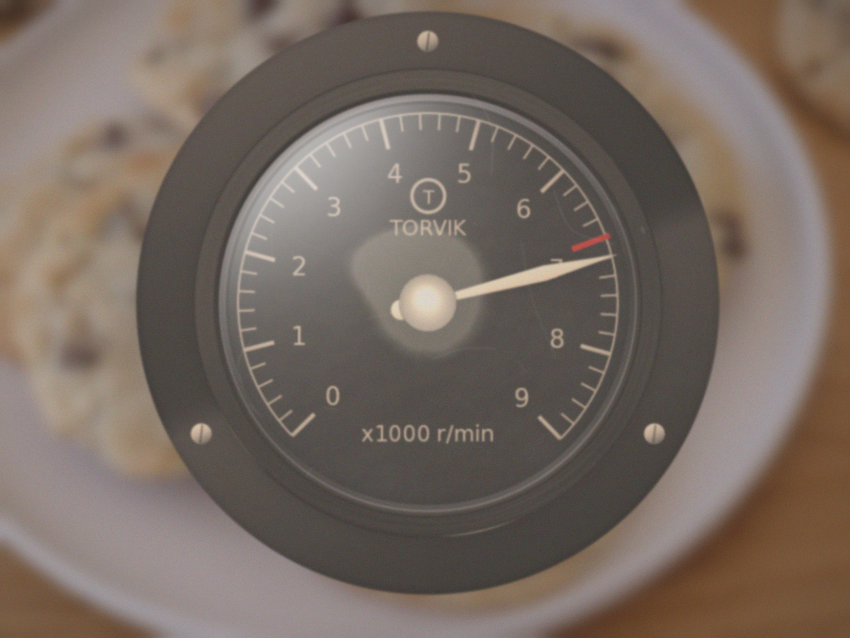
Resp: 7000 rpm
